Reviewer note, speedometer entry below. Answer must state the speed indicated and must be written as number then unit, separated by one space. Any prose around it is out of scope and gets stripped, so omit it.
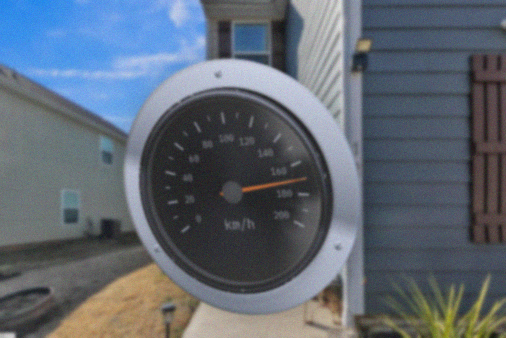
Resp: 170 km/h
